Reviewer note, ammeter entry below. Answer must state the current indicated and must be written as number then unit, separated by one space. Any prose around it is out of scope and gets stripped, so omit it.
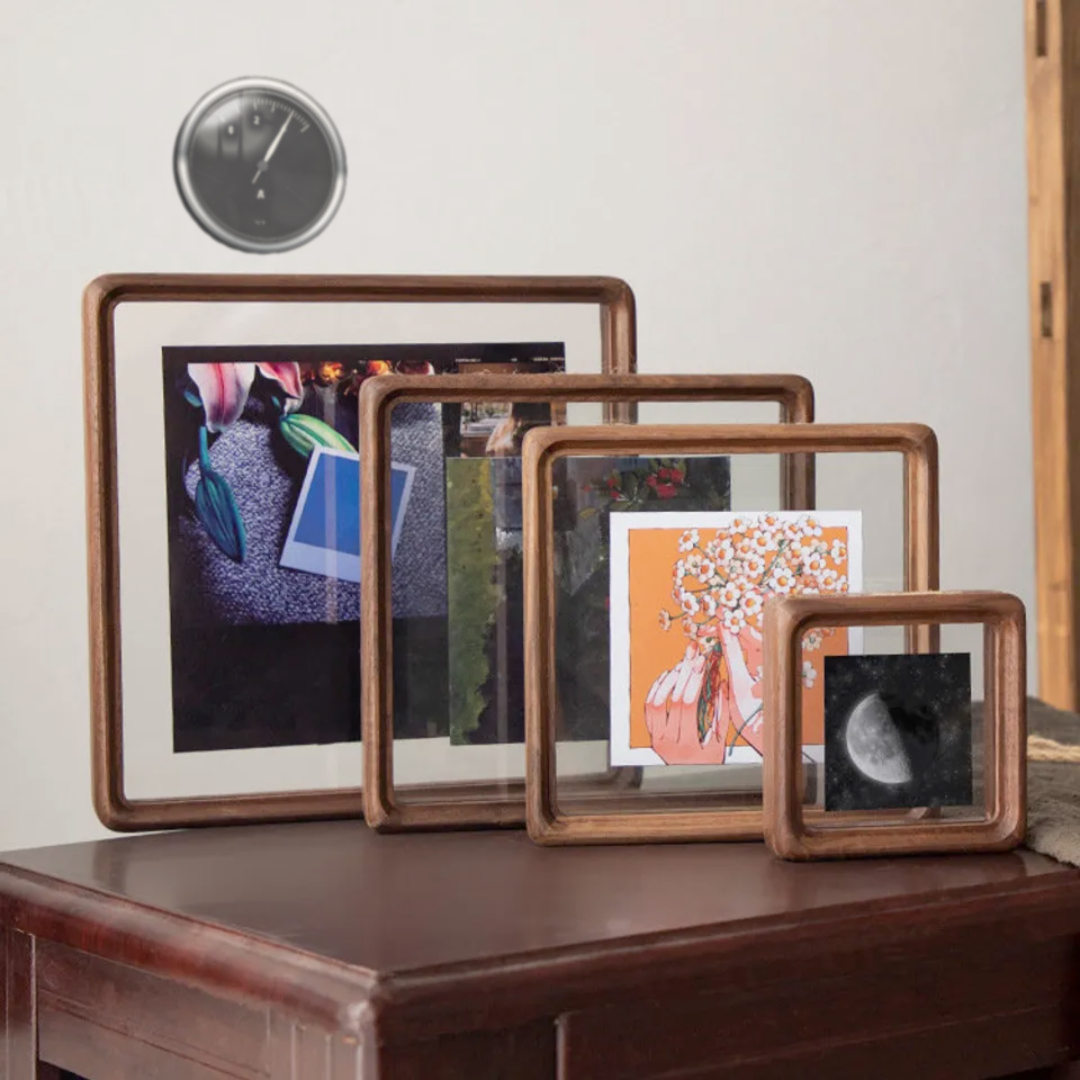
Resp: 4 A
